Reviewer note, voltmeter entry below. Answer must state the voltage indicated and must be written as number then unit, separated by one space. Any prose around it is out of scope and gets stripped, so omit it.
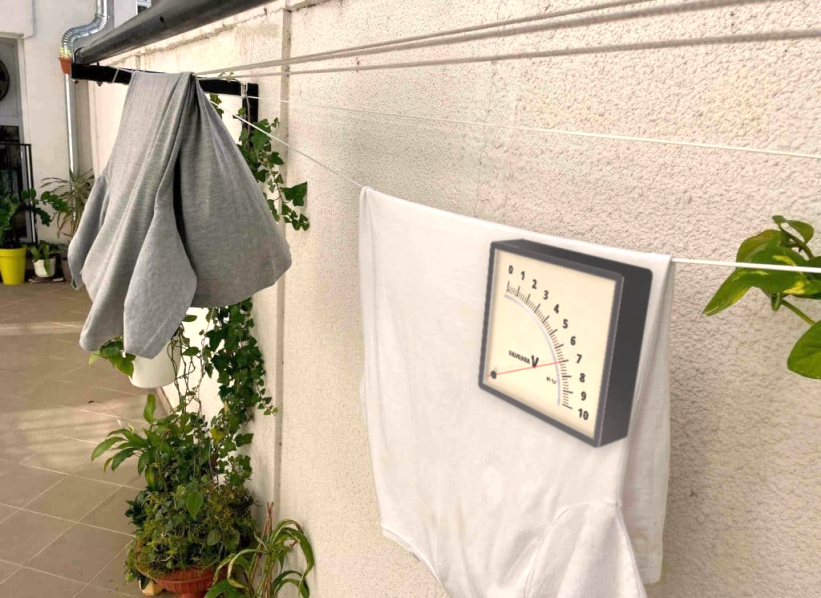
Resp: 7 V
